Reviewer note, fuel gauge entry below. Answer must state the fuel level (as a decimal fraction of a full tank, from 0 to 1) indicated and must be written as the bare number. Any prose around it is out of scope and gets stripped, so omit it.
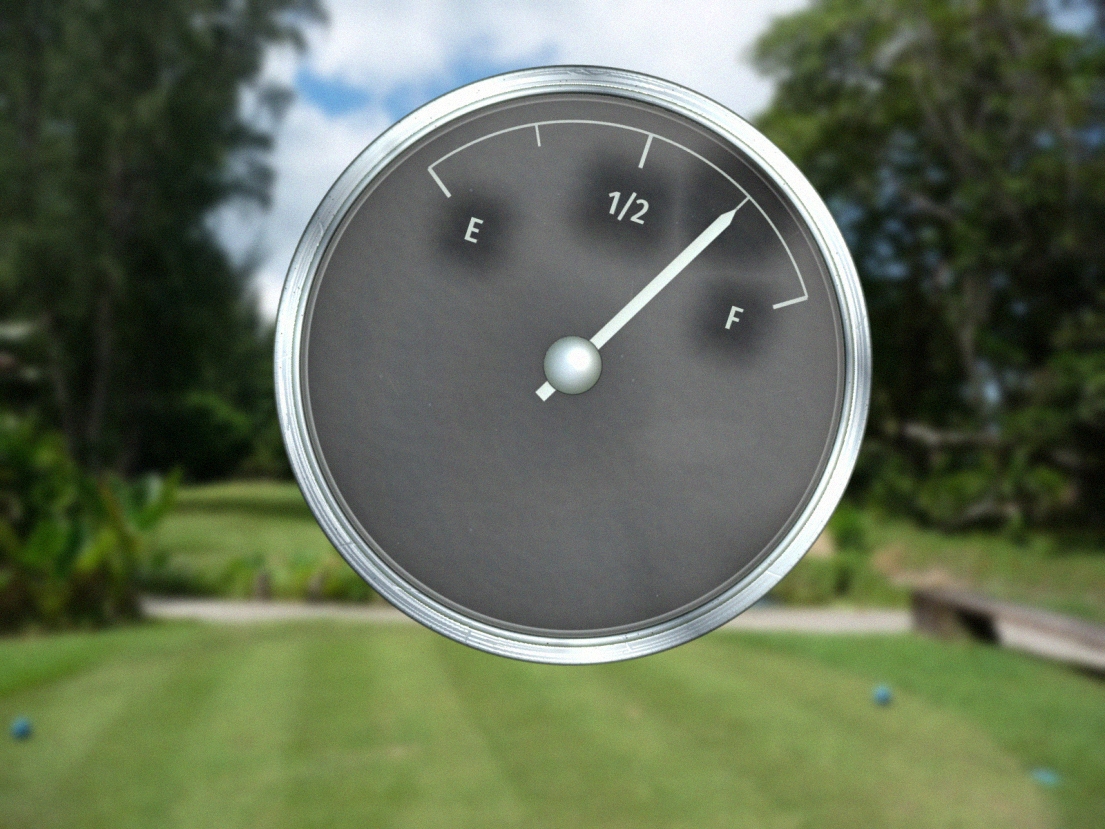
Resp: 0.75
